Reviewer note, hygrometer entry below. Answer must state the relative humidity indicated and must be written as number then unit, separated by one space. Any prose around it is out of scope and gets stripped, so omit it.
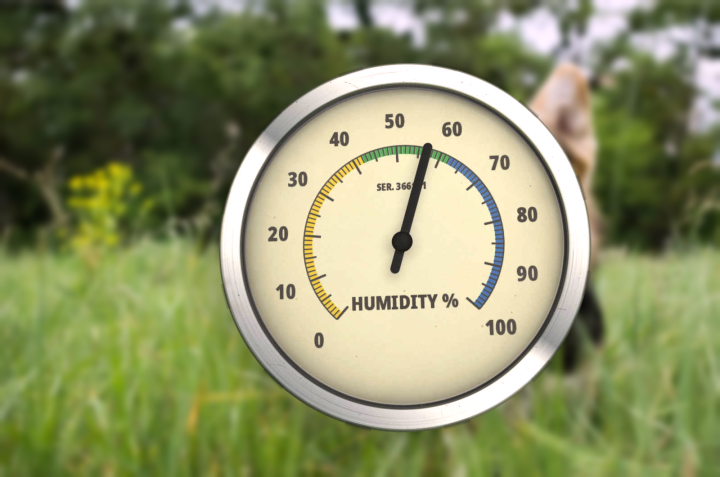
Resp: 57 %
